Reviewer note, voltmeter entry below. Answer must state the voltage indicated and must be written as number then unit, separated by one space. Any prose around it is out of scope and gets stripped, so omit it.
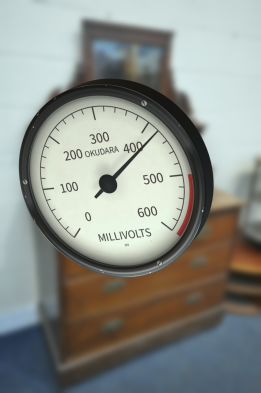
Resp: 420 mV
